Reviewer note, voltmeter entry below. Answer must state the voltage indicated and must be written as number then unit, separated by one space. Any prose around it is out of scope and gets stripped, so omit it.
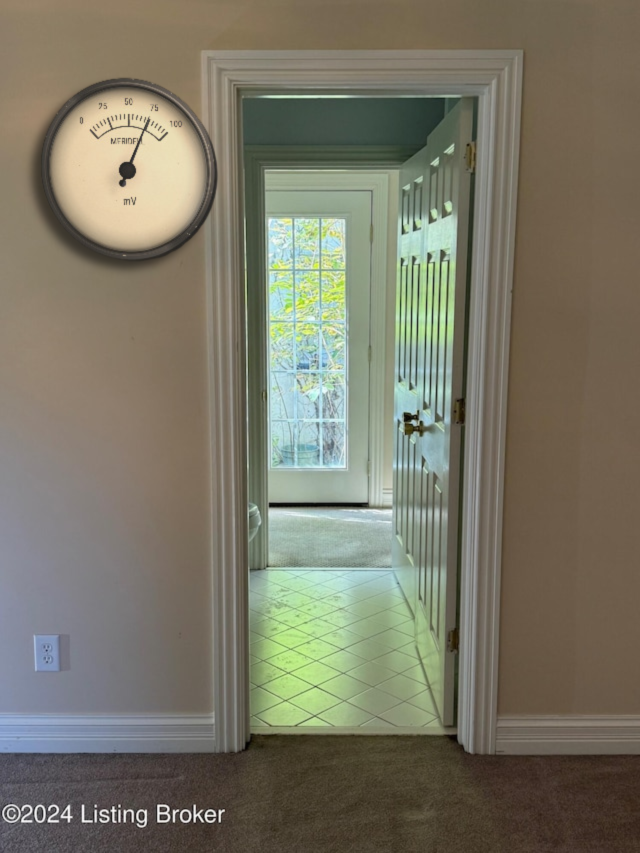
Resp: 75 mV
